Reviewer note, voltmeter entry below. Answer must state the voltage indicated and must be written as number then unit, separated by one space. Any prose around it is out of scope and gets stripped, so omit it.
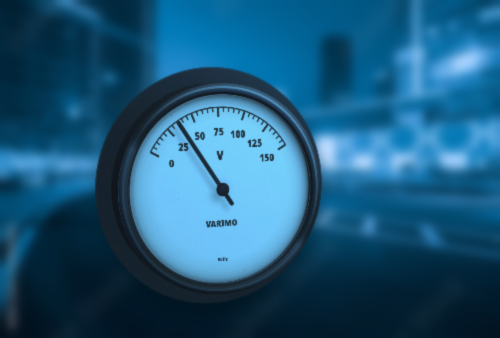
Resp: 35 V
